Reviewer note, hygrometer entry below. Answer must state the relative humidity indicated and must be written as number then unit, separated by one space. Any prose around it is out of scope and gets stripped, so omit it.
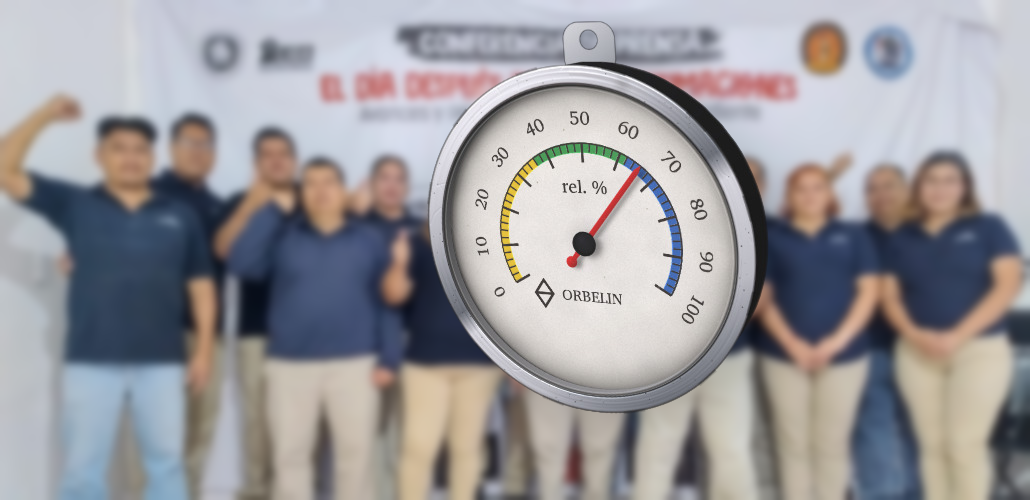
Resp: 66 %
